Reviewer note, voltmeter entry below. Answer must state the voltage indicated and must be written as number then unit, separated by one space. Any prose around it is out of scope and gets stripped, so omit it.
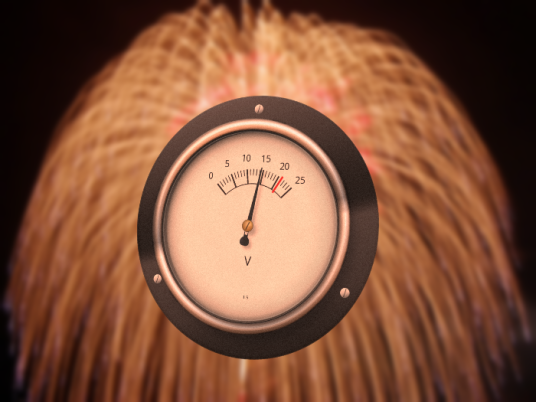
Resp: 15 V
